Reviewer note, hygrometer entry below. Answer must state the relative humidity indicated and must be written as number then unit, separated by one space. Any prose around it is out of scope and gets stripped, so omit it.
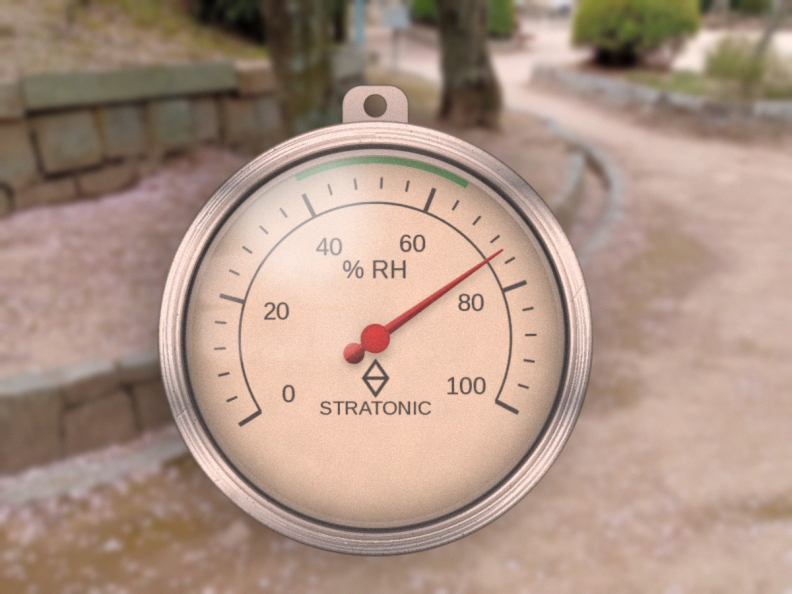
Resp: 74 %
